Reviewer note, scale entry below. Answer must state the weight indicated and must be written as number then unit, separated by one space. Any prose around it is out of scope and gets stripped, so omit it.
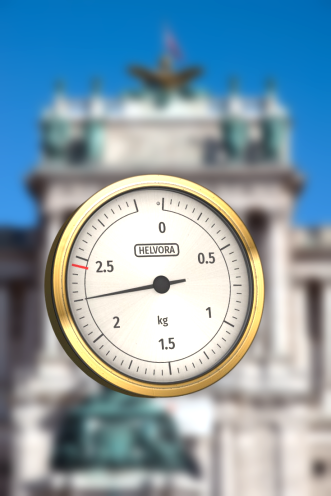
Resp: 2.25 kg
